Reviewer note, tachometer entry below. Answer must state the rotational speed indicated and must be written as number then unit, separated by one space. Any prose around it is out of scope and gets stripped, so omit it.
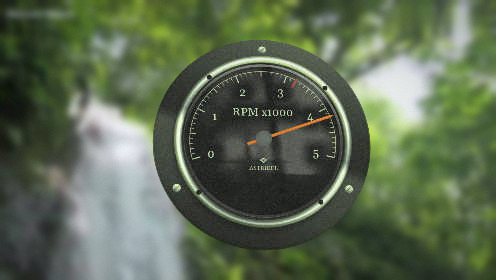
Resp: 4200 rpm
